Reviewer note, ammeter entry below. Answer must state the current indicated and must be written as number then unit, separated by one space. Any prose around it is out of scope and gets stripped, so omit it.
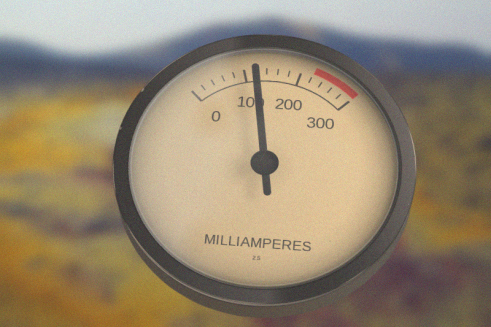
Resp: 120 mA
